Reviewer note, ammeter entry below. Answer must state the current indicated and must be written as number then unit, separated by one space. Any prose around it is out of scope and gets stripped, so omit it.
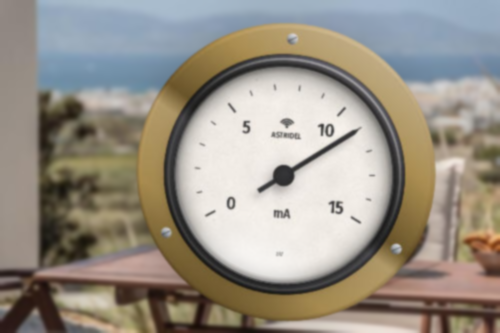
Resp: 11 mA
